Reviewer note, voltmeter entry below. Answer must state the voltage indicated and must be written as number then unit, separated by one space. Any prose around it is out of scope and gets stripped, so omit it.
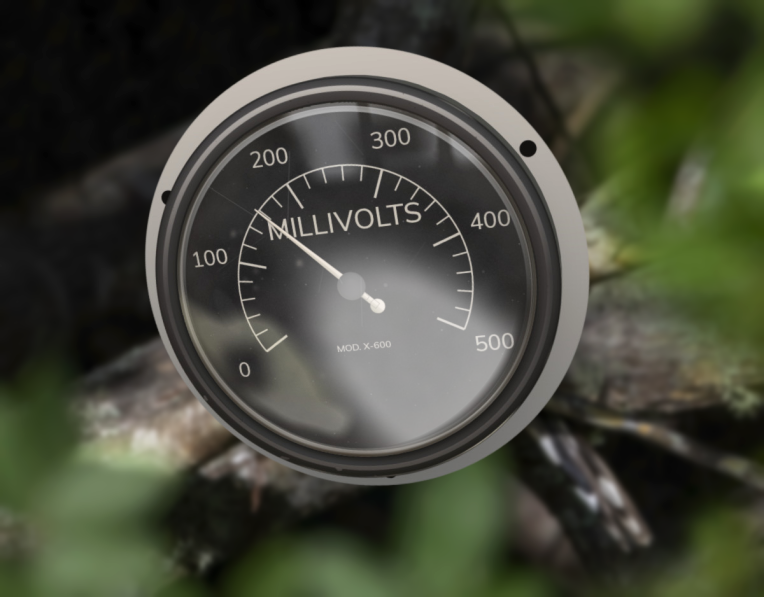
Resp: 160 mV
